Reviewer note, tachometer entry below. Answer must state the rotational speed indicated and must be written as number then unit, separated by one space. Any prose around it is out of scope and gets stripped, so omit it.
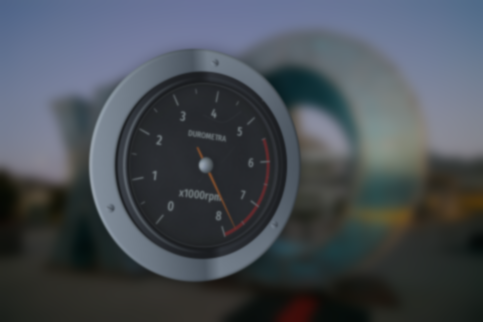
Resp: 7750 rpm
